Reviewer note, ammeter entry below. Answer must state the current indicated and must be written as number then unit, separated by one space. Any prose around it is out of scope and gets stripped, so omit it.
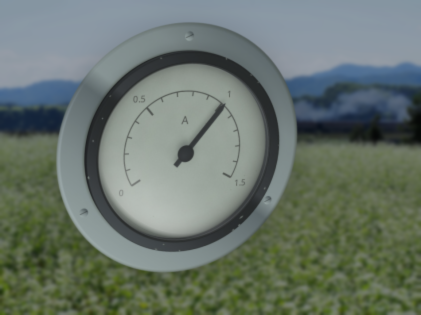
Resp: 1 A
